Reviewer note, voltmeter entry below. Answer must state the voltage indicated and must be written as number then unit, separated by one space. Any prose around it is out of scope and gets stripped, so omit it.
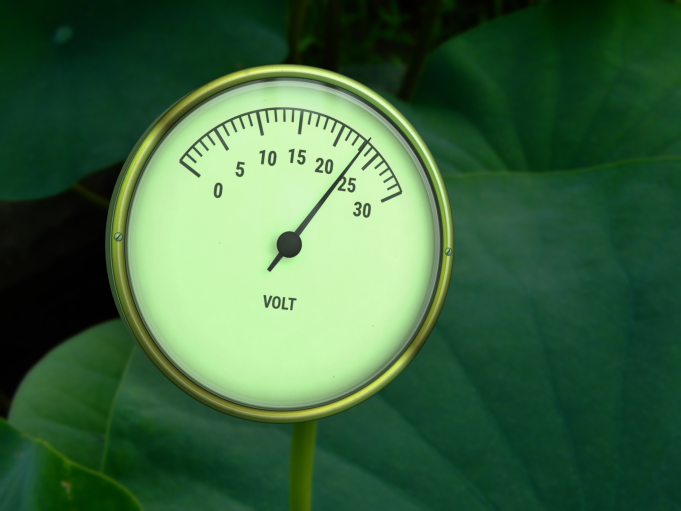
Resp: 23 V
